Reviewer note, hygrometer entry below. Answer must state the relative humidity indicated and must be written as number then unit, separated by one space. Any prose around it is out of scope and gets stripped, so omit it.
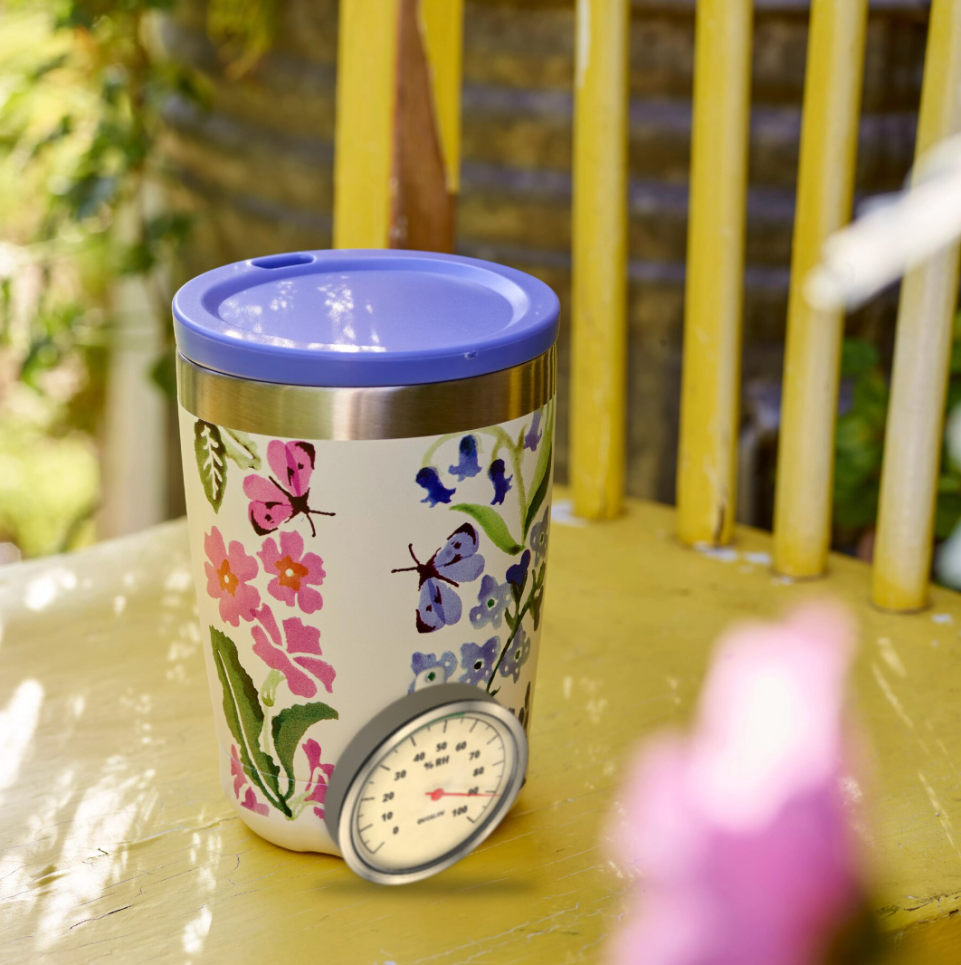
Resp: 90 %
